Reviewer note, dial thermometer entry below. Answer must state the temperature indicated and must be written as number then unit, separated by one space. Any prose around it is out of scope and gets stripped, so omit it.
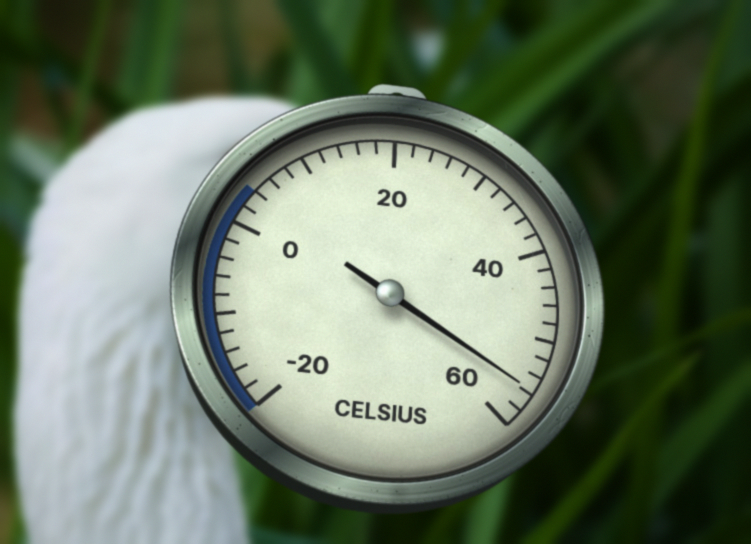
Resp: 56 °C
